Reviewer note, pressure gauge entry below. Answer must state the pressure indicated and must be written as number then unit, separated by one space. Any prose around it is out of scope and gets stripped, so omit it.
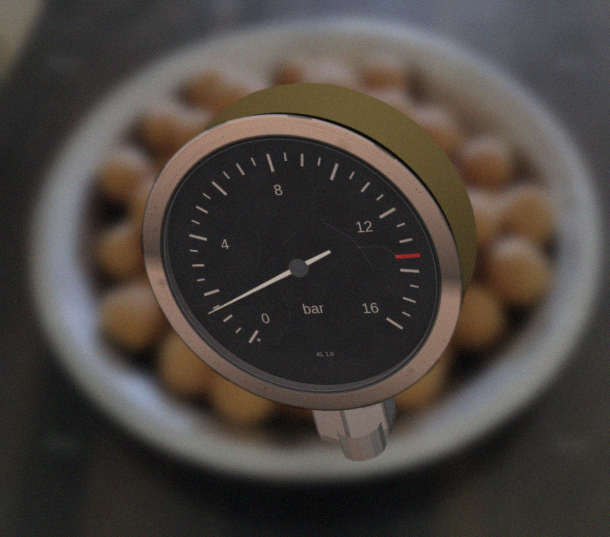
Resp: 1.5 bar
